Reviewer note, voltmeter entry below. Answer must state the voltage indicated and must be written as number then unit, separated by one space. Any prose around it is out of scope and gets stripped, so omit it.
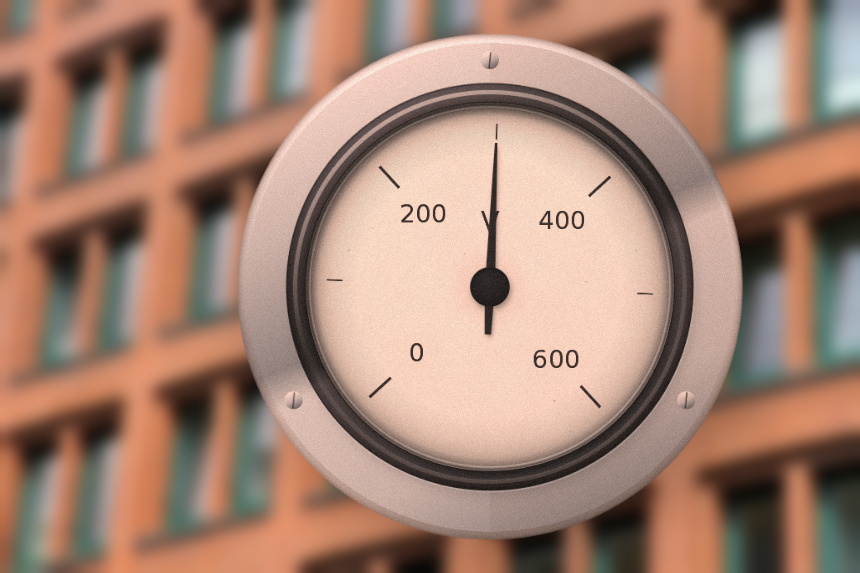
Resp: 300 V
